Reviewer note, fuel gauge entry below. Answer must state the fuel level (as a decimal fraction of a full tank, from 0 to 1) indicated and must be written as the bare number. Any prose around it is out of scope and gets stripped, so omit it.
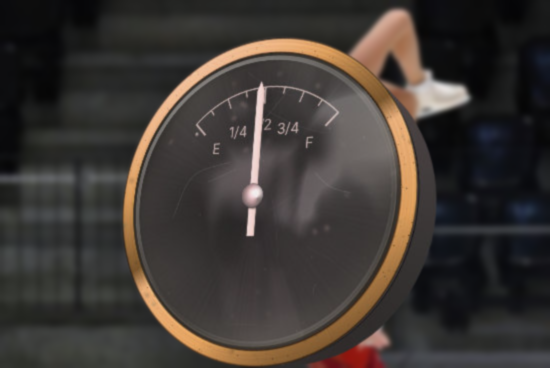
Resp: 0.5
